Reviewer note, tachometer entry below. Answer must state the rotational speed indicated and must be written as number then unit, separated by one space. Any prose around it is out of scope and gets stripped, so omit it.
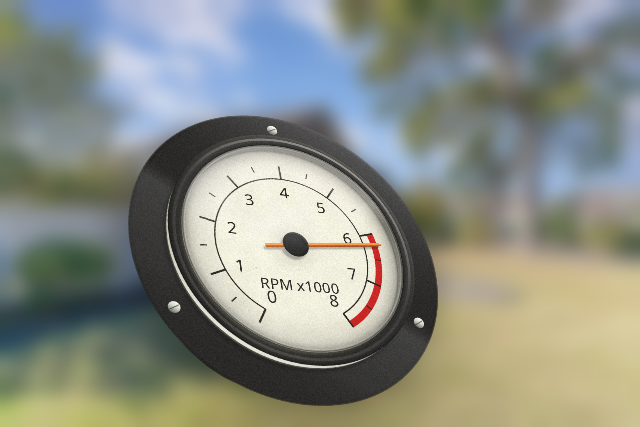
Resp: 6250 rpm
